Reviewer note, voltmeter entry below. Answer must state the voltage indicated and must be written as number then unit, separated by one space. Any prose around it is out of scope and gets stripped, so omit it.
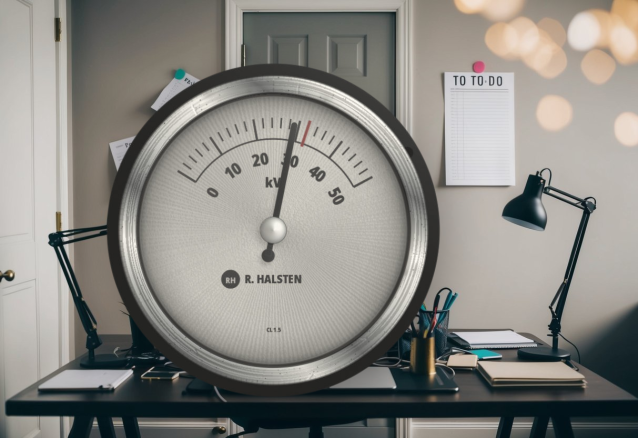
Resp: 29 kV
